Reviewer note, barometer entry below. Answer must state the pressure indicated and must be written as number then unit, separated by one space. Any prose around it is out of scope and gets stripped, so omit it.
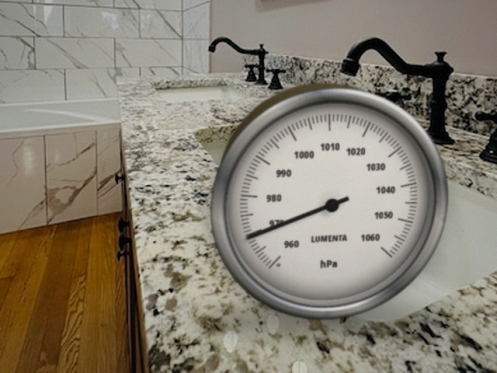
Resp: 970 hPa
